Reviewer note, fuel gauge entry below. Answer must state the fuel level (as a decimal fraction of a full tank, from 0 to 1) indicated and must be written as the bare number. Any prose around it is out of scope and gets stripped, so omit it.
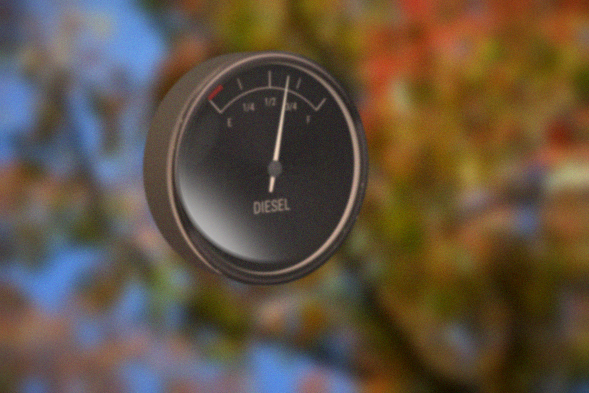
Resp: 0.625
